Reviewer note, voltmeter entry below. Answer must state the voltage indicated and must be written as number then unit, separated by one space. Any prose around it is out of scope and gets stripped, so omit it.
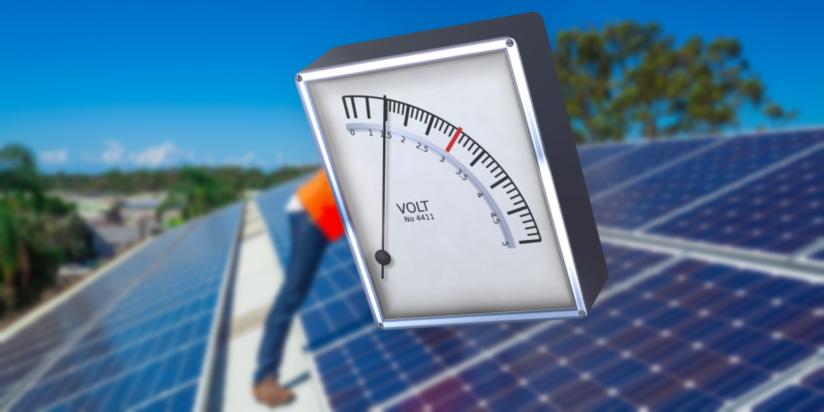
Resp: 1.5 V
